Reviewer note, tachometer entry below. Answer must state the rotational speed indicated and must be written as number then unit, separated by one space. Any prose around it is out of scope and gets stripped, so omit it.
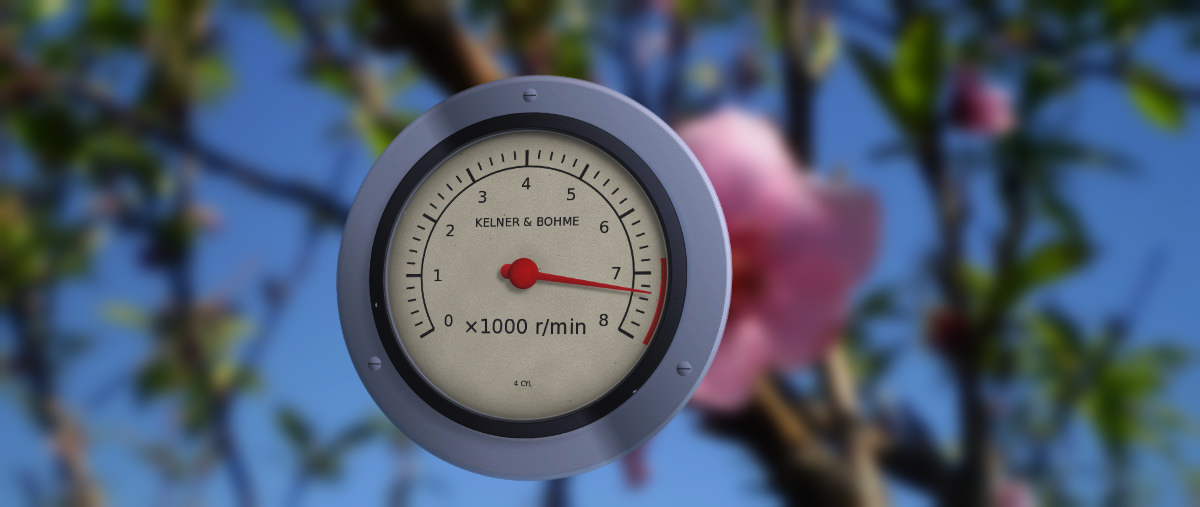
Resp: 7300 rpm
